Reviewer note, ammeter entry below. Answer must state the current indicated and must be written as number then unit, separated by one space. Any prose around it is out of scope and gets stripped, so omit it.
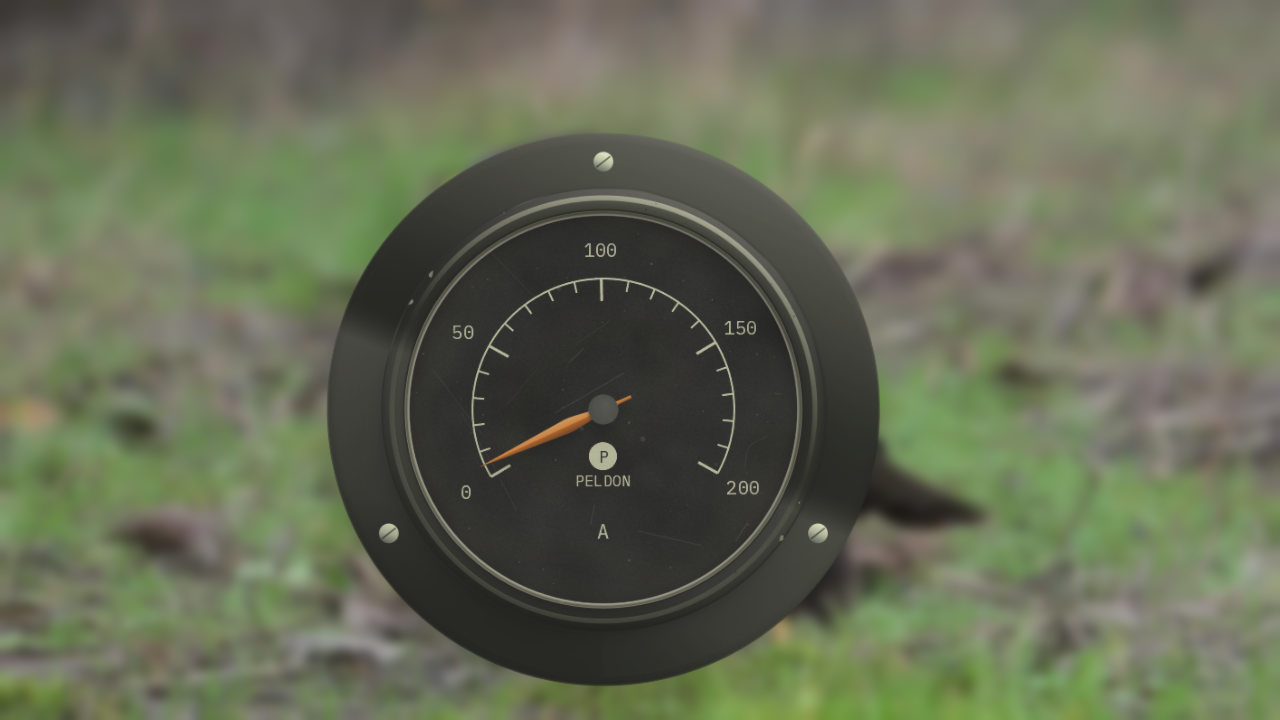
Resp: 5 A
